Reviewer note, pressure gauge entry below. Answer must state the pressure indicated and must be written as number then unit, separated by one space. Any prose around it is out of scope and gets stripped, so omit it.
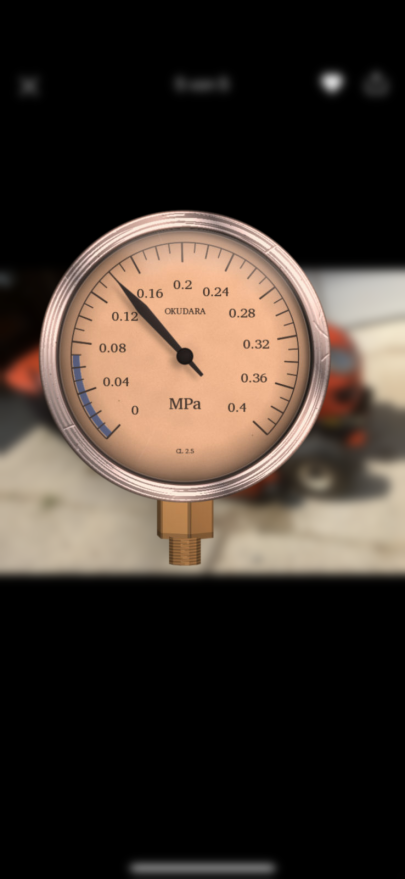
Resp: 0.14 MPa
